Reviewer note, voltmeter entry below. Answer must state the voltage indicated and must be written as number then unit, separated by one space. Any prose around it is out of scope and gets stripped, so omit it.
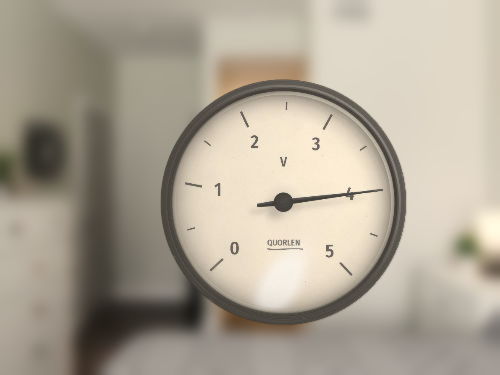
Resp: 4 V
